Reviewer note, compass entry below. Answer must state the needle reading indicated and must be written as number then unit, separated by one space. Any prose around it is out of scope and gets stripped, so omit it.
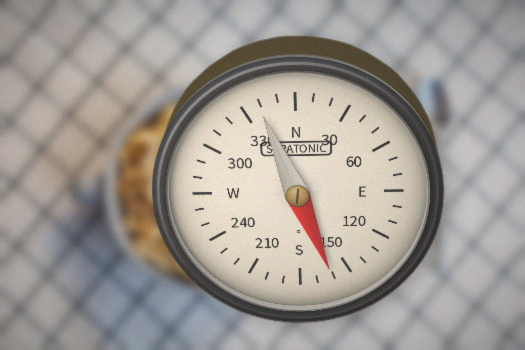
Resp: 160 °
